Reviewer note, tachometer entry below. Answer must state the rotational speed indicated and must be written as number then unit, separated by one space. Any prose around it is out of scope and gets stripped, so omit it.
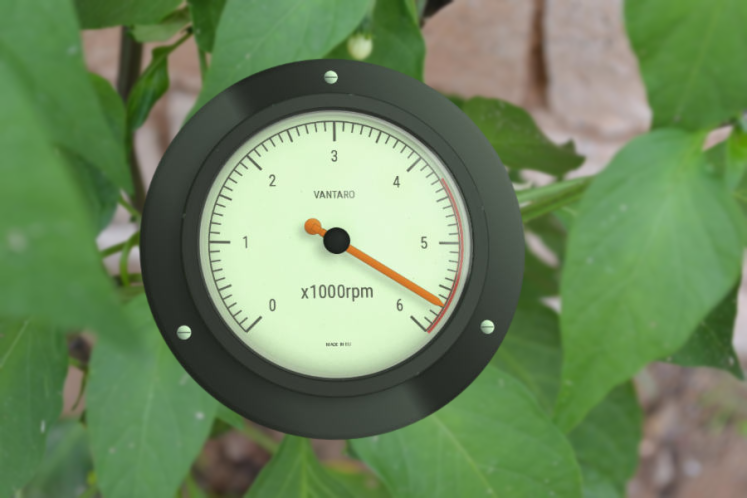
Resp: 5700 rpm
